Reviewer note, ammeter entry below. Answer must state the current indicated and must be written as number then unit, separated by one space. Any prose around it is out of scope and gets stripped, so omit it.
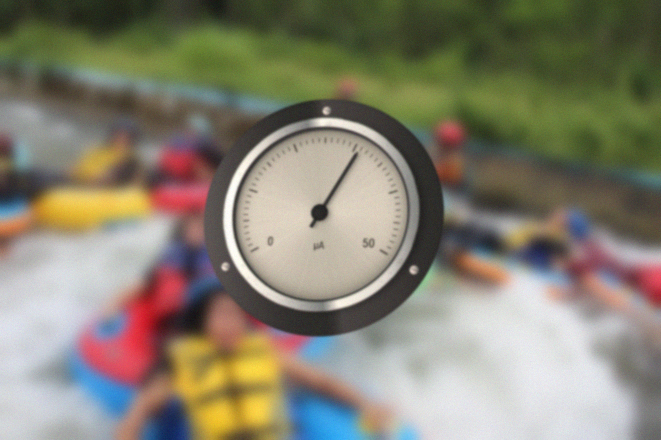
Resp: 31 µA
